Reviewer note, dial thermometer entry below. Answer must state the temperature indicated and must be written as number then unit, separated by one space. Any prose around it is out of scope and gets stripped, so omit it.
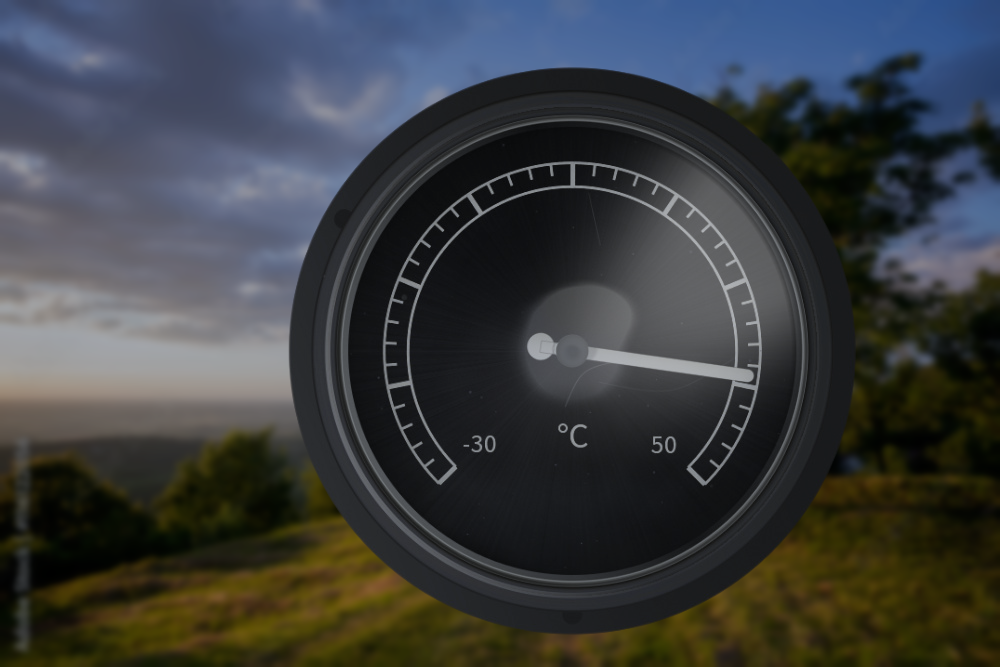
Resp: 39 °C
